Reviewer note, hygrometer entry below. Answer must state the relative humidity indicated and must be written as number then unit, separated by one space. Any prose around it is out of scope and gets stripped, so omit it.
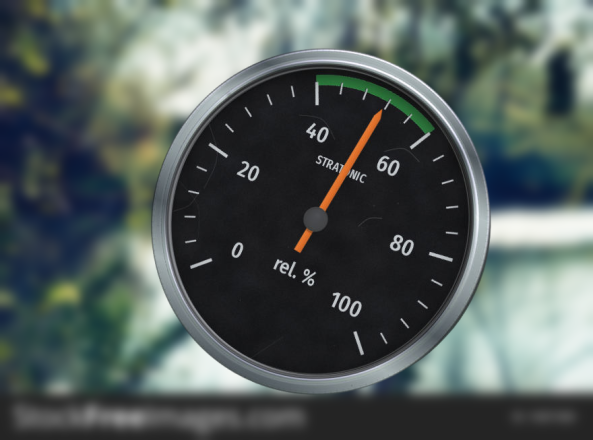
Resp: 52 %
